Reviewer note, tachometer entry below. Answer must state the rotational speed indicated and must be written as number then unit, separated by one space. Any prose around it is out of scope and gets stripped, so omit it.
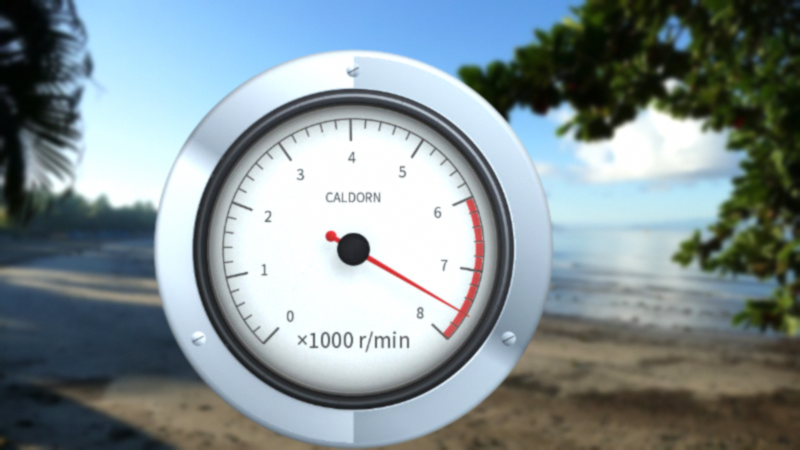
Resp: 7600 rpm
